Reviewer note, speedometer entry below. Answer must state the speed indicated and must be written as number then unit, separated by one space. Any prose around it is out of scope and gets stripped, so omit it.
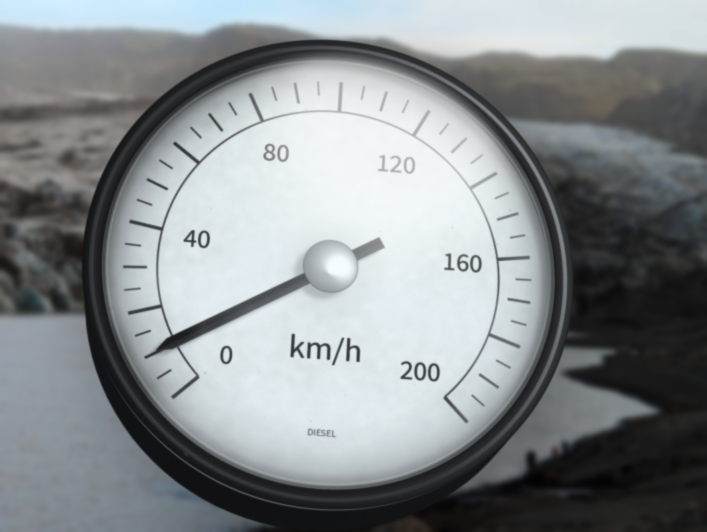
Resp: 10 km/h
